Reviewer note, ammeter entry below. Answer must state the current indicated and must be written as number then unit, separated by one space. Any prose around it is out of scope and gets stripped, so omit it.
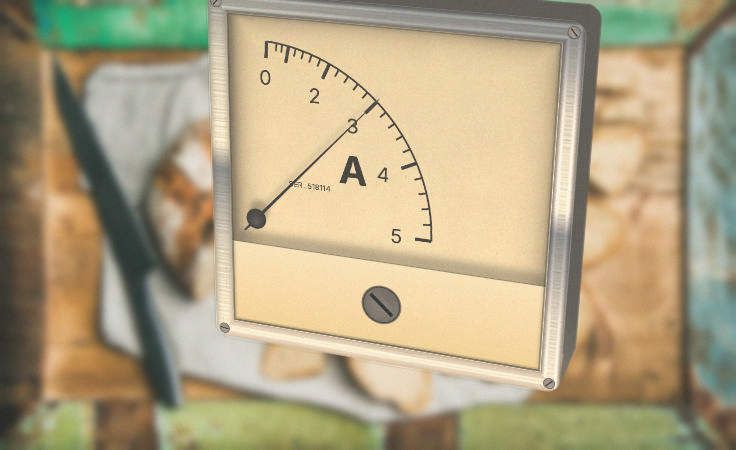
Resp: 3 A
